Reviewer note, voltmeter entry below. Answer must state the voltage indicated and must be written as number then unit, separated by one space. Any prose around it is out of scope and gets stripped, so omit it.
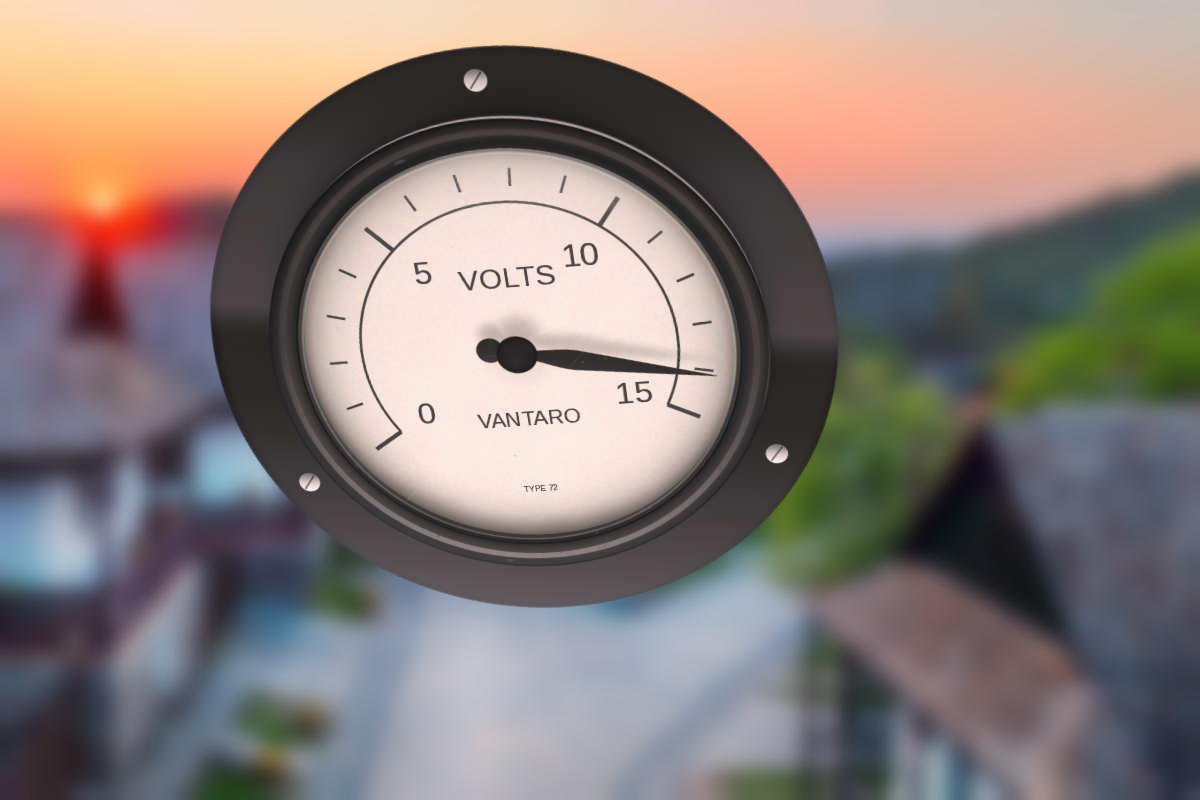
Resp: 14 V
